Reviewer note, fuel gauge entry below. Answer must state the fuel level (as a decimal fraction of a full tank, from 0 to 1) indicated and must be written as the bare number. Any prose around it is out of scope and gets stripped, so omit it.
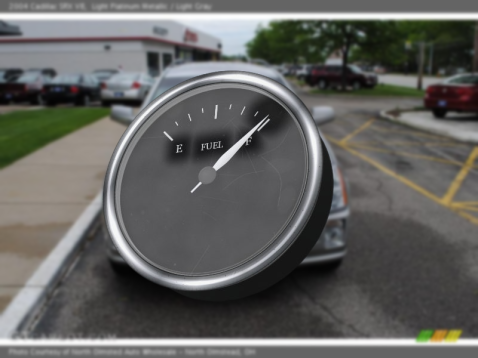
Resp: 1
